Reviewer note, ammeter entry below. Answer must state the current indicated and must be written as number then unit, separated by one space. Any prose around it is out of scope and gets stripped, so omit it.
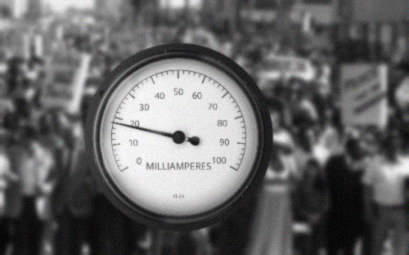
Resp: 18 mA
